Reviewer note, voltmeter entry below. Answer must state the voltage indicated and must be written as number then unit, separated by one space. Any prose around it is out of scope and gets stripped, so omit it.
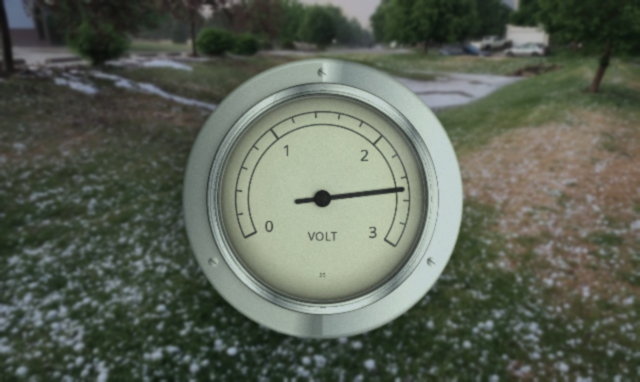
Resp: 2.5 V
